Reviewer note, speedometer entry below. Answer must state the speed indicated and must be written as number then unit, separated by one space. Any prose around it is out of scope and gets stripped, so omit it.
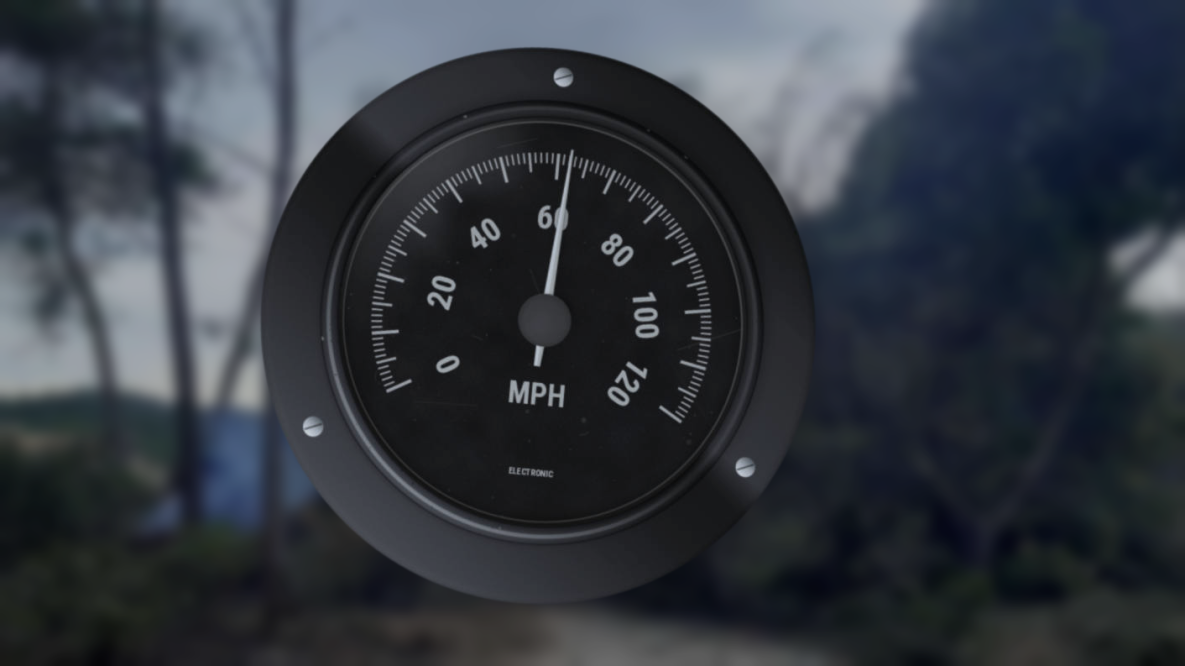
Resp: 62 mph
